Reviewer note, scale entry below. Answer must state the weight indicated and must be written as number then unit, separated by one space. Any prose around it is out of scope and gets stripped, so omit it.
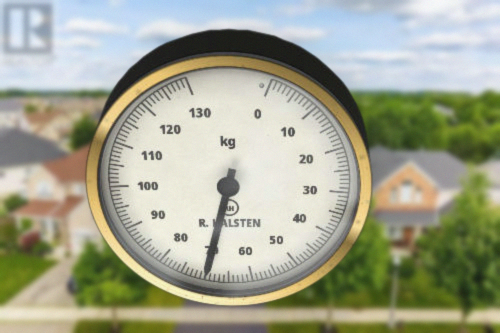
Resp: 70 kg
